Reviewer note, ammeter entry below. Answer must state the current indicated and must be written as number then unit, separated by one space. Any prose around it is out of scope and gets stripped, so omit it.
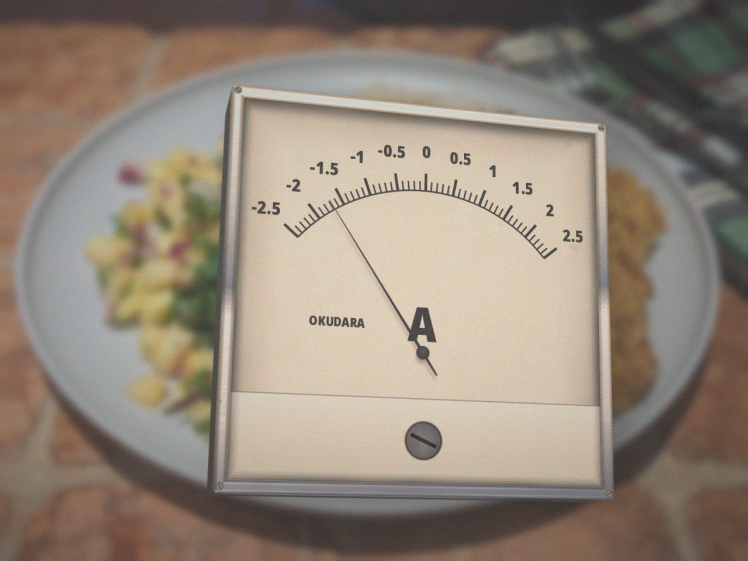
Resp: -1.7 A
